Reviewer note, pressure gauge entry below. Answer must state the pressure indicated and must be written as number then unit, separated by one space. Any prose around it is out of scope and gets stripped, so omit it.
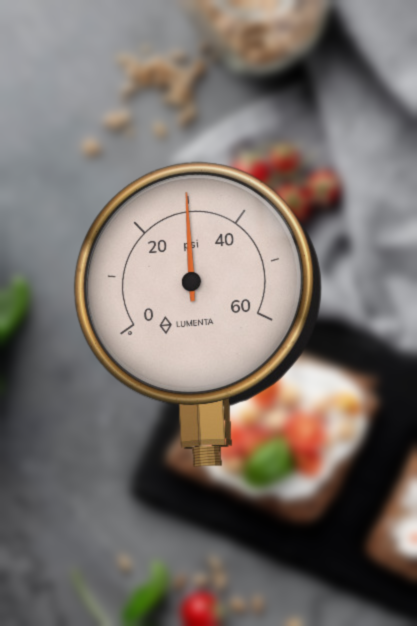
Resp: 30 psi
